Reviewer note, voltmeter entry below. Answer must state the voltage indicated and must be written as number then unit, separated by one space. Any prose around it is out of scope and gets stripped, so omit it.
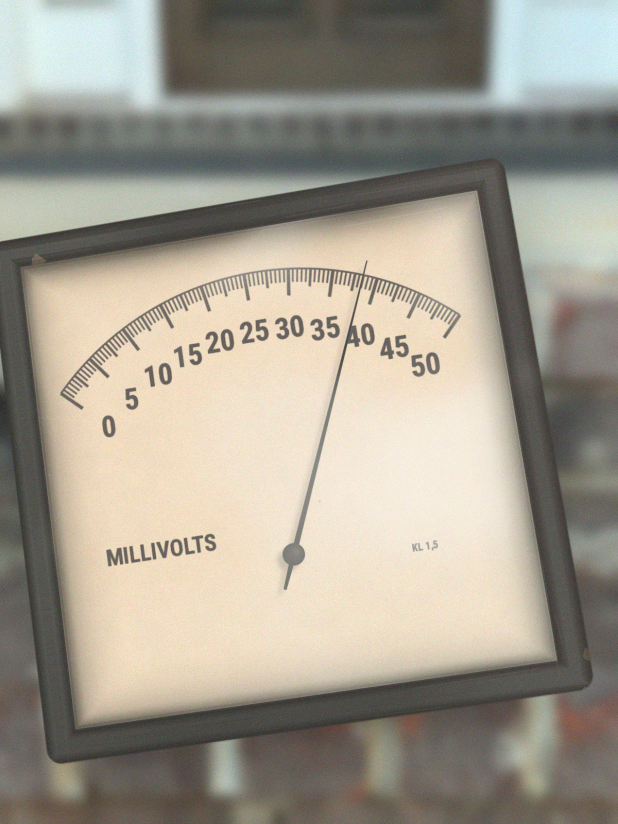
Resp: 38.5 mV
